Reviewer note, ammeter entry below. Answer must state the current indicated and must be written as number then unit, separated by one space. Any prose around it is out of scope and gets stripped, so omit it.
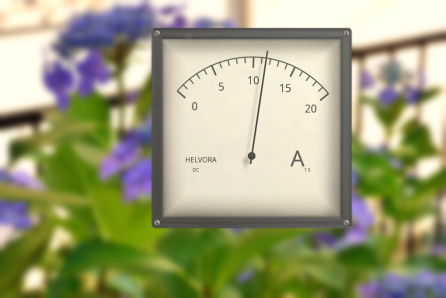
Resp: 11.5 A
